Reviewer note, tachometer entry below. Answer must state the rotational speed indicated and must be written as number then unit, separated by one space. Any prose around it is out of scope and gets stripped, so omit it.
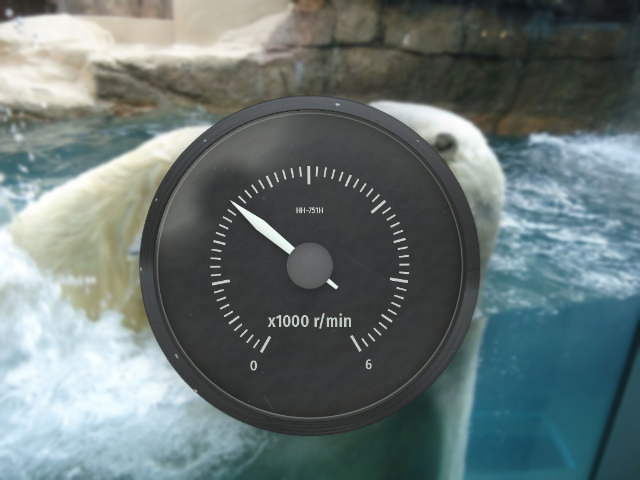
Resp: 2000 rpm
